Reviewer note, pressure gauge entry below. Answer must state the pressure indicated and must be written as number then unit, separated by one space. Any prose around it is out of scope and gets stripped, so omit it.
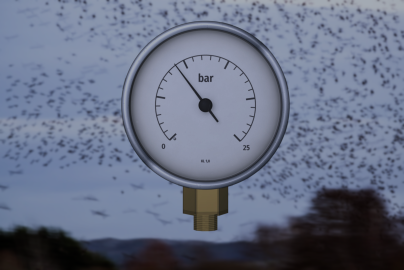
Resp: 9 bar
